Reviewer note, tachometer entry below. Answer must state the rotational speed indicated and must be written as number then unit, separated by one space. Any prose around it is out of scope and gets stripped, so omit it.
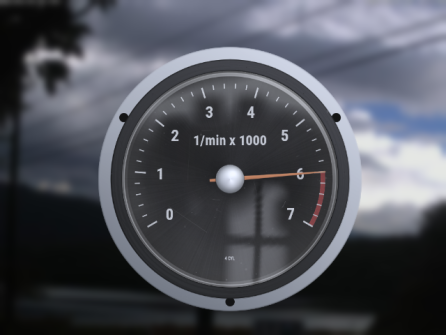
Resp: 6000 rpm
